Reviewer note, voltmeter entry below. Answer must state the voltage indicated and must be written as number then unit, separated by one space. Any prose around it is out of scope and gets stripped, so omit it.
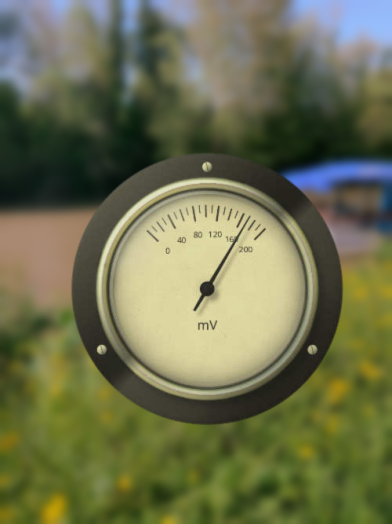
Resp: 170 mV
